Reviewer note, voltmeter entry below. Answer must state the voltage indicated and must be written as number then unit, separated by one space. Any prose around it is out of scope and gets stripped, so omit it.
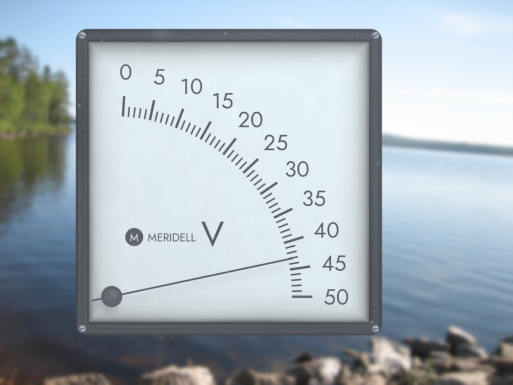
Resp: 43 V
